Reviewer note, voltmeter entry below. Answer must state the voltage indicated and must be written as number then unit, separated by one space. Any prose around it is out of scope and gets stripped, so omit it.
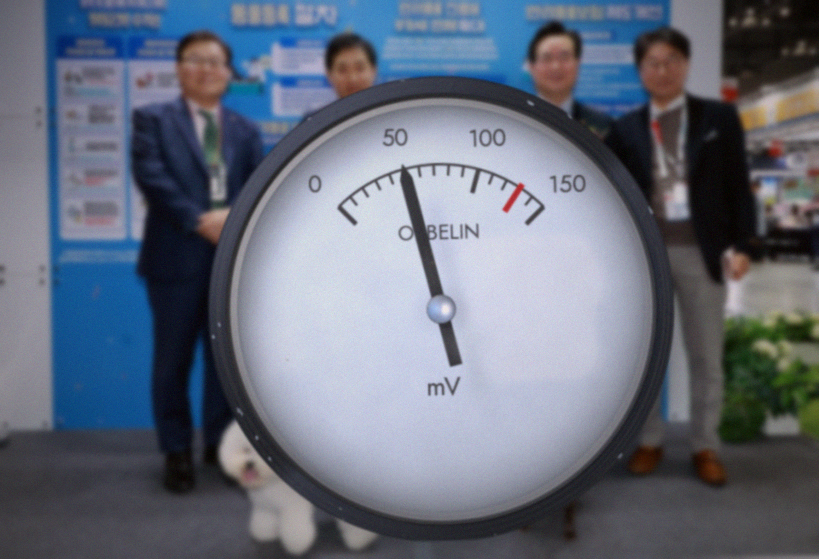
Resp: 50 mV
